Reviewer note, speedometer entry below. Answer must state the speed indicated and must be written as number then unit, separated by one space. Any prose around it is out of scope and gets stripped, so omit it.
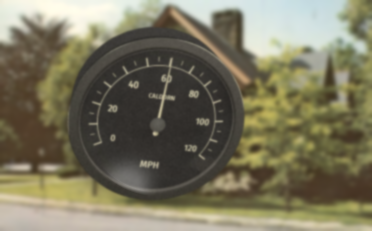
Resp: 60 mph
